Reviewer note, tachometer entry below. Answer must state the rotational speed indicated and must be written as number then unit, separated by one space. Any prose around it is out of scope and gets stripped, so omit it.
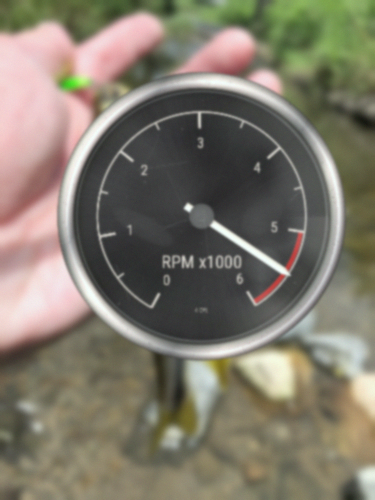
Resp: 5500 rpm
